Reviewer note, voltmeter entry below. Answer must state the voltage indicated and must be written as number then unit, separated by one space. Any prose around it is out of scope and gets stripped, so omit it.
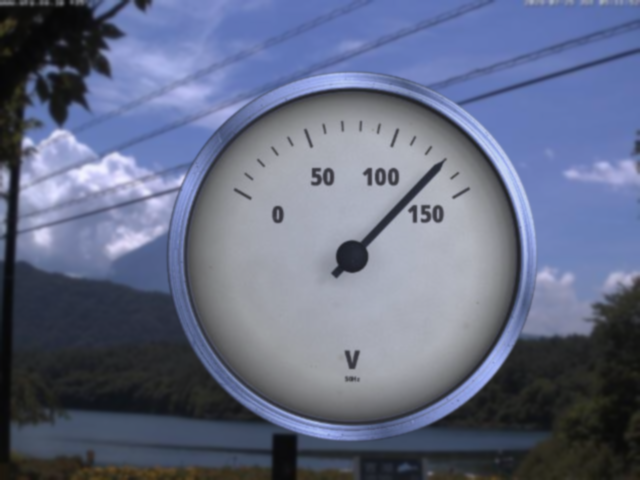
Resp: 130 V
